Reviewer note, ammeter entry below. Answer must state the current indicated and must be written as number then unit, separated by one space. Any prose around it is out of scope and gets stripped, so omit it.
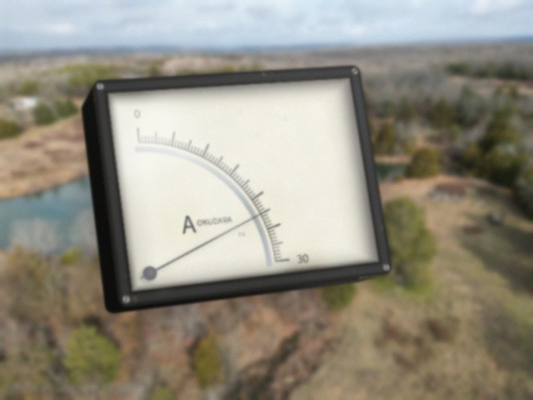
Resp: 22.5 A
